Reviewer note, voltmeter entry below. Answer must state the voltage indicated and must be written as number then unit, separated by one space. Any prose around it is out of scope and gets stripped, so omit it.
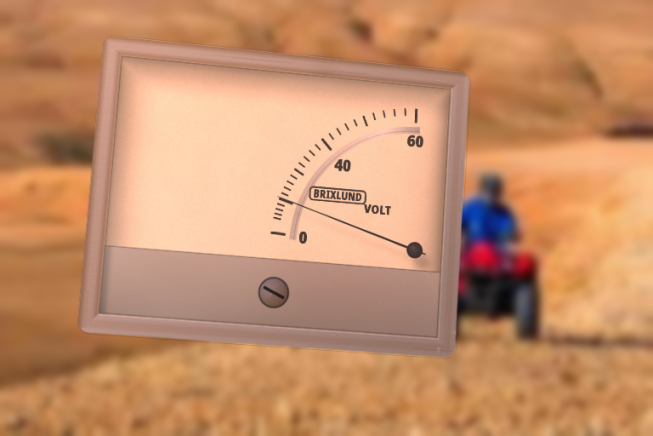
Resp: 20 V
